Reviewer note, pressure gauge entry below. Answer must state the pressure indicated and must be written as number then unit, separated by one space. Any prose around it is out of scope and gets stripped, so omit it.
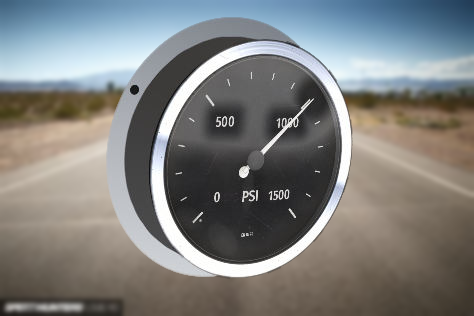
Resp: 1000 psi
